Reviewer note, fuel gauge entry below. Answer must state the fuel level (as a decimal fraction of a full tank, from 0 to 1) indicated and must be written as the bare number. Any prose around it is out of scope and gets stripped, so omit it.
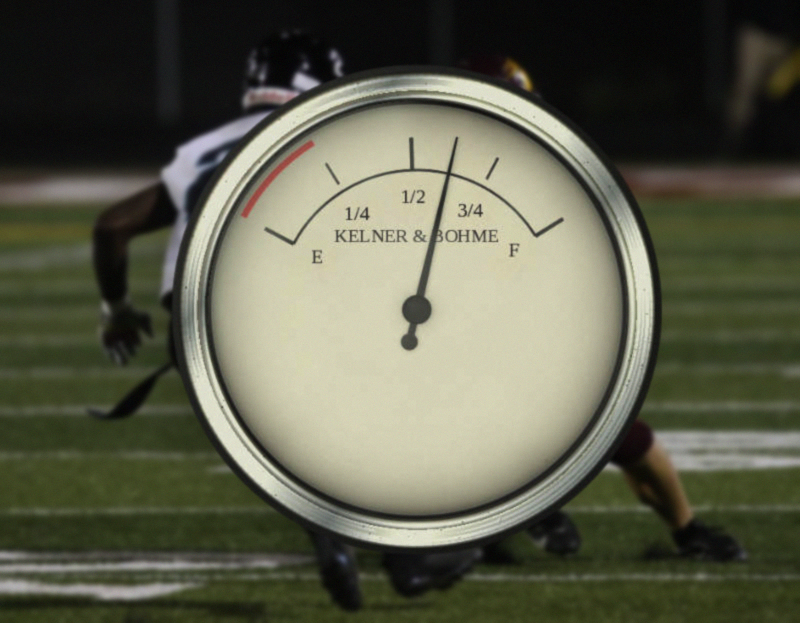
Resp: 0.625
